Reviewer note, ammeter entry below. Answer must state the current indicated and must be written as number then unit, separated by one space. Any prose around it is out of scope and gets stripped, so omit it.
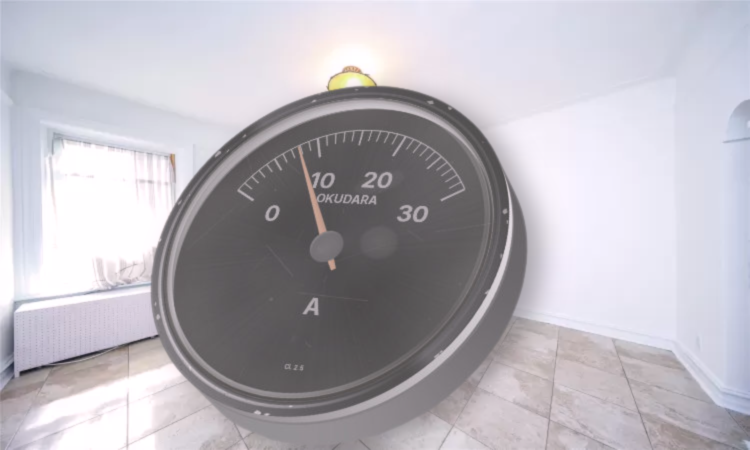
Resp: 8 A
